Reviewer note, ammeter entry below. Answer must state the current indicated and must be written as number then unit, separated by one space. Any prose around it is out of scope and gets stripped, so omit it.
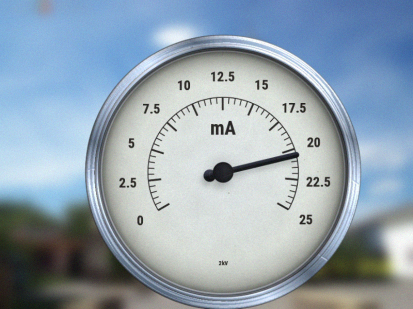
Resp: 20.5 mA
